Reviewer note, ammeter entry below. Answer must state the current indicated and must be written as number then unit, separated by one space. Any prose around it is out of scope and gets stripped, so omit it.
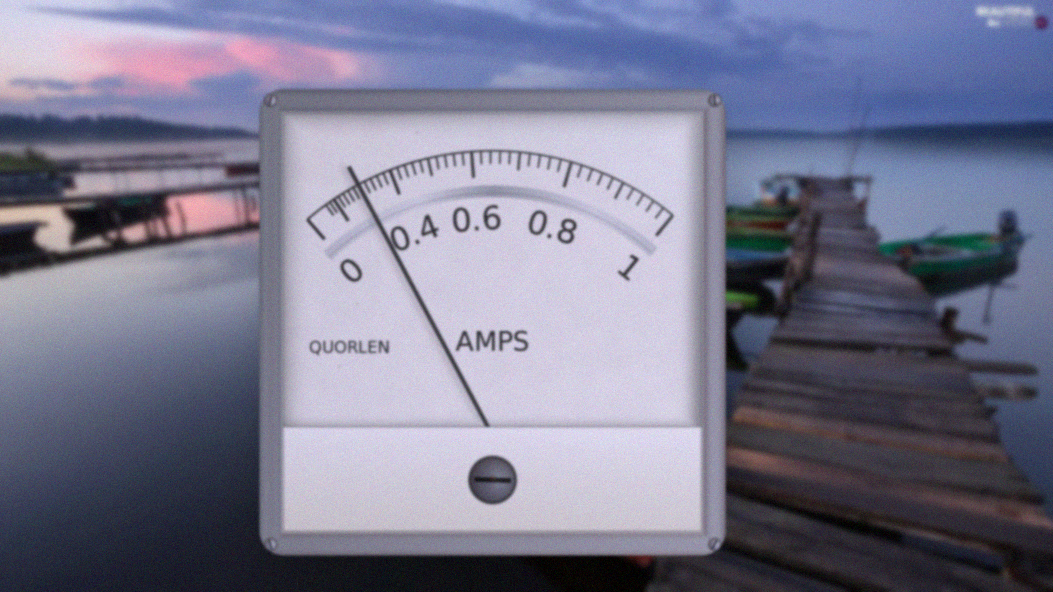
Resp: 0.3 A
